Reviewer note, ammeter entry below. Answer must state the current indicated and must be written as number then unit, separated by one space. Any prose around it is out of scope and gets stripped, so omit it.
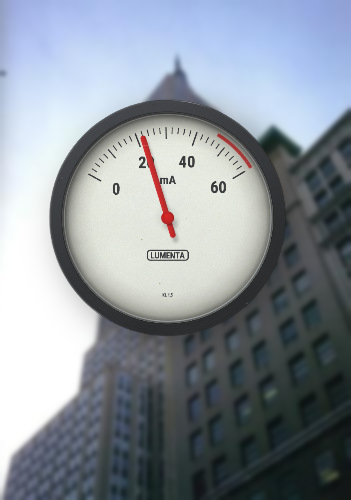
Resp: 22 mA
